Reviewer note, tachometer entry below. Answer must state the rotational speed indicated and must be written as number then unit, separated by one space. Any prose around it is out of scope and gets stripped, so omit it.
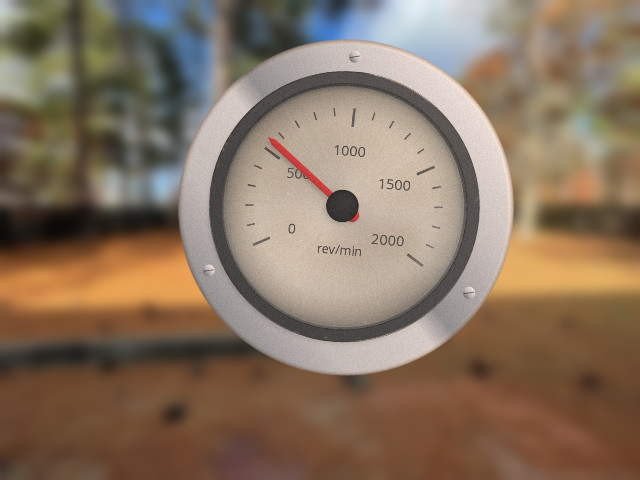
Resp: 550 rpm
